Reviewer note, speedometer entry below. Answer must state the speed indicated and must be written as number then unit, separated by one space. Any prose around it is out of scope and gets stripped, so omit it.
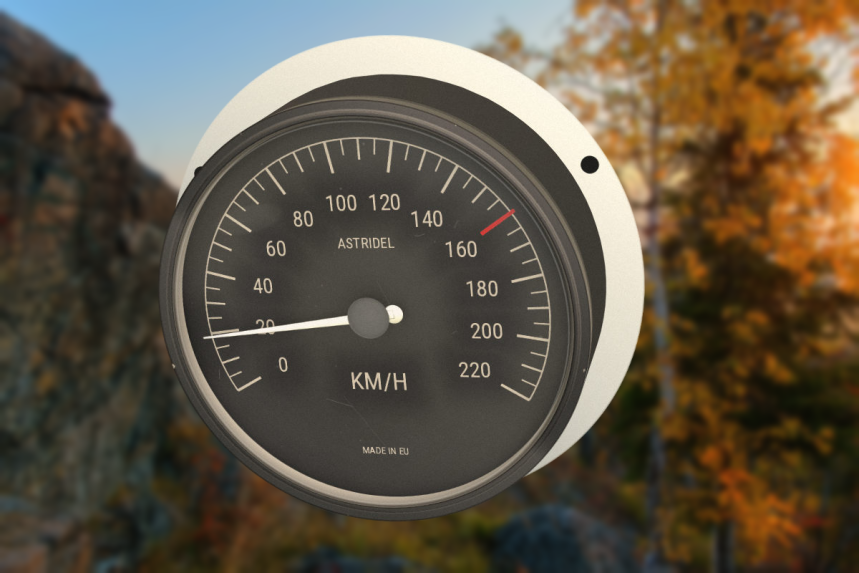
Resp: 20 km/h
